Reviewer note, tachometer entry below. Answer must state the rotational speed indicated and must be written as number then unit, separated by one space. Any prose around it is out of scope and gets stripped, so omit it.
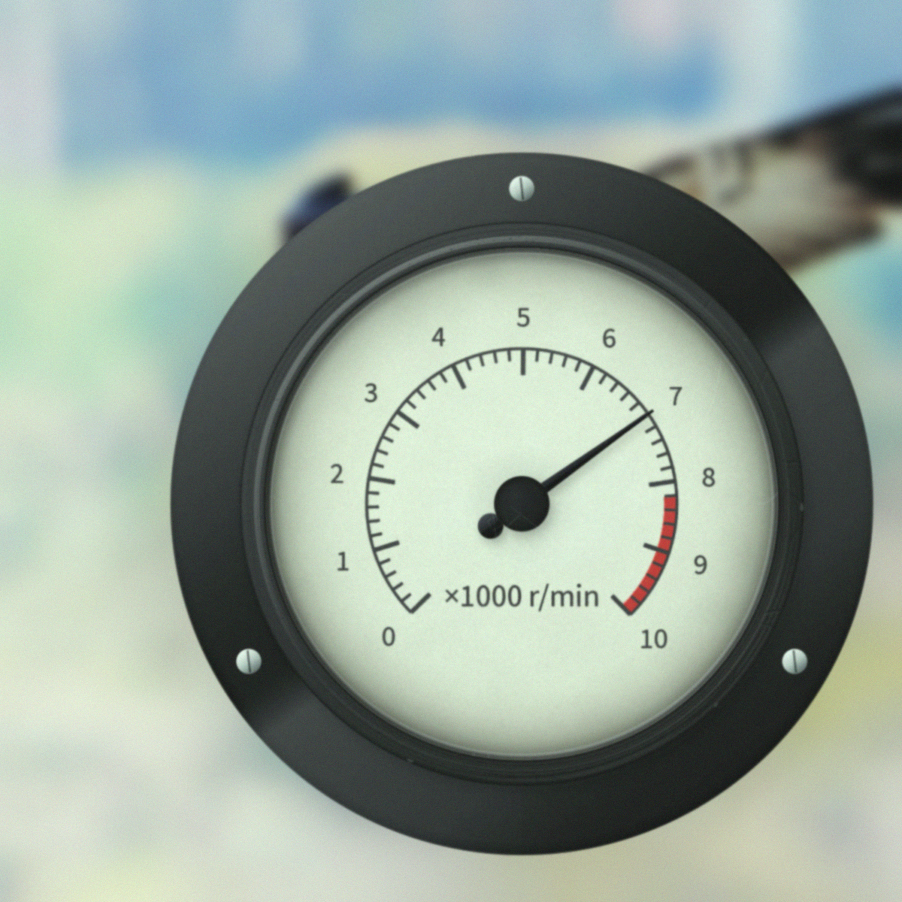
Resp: 7000 rpm
